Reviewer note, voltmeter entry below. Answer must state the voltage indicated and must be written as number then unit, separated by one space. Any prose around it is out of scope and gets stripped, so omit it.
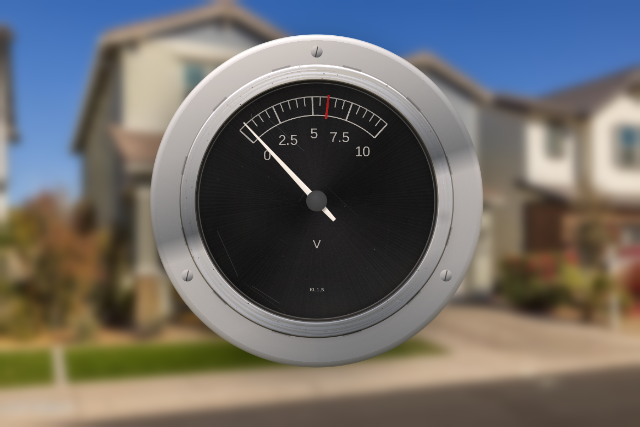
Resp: 0.5 V
